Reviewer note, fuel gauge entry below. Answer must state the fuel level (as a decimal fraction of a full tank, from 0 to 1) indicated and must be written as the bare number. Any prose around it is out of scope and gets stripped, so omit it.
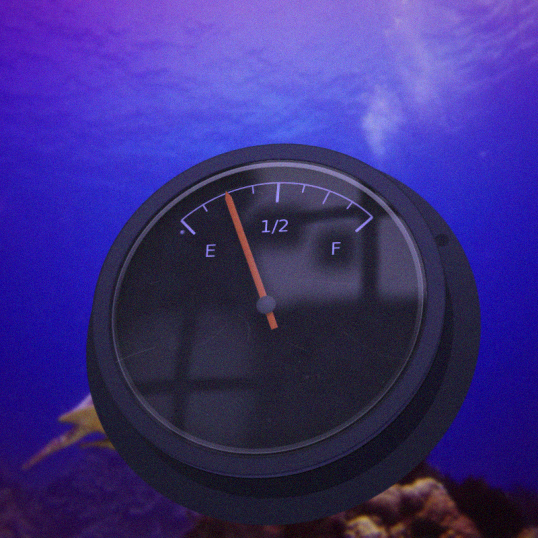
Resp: 0.25
